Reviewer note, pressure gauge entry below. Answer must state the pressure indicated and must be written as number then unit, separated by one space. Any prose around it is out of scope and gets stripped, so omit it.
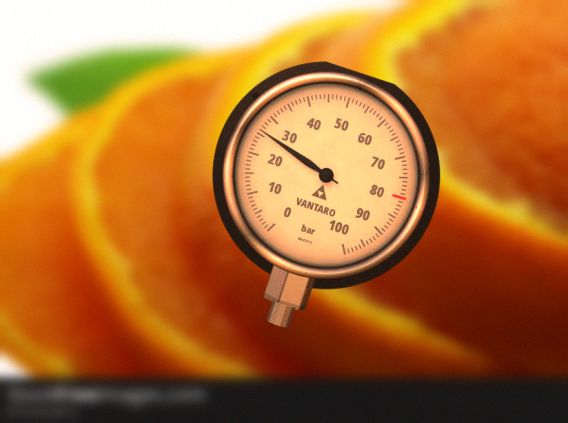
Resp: 26 bar
